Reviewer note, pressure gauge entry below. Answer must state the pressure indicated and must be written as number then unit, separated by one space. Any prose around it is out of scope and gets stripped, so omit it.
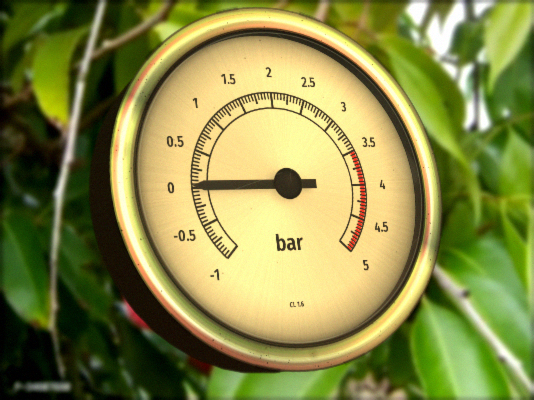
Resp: 0 bar
